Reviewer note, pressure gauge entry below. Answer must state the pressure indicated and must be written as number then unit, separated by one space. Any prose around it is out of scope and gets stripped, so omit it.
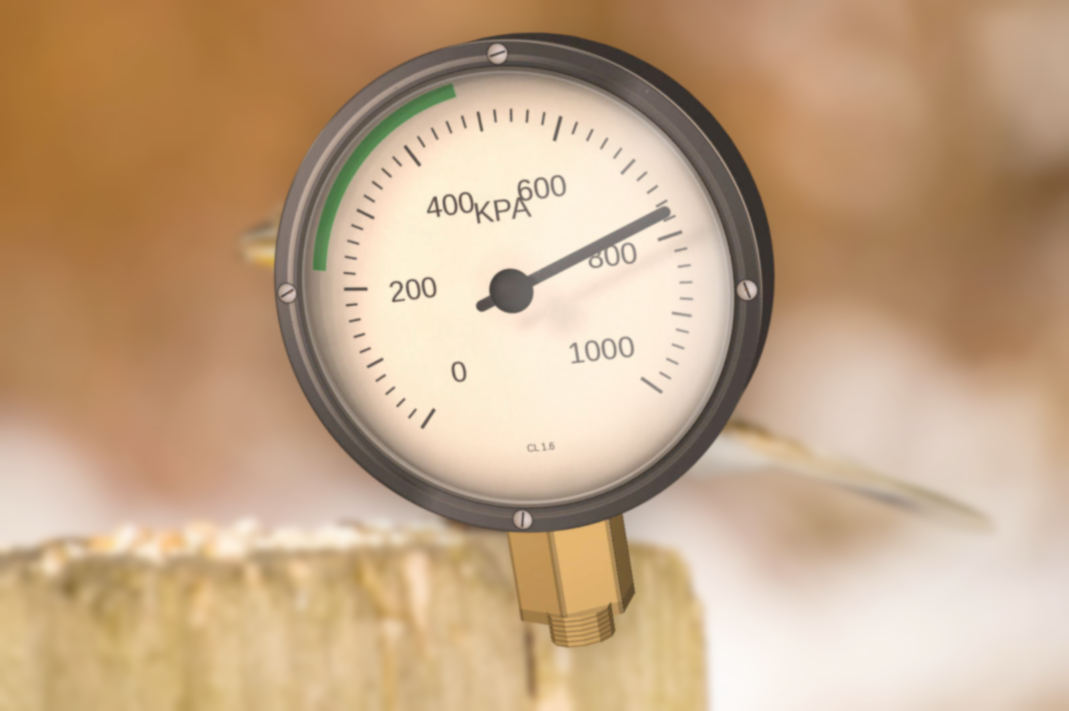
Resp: 770 kPa
